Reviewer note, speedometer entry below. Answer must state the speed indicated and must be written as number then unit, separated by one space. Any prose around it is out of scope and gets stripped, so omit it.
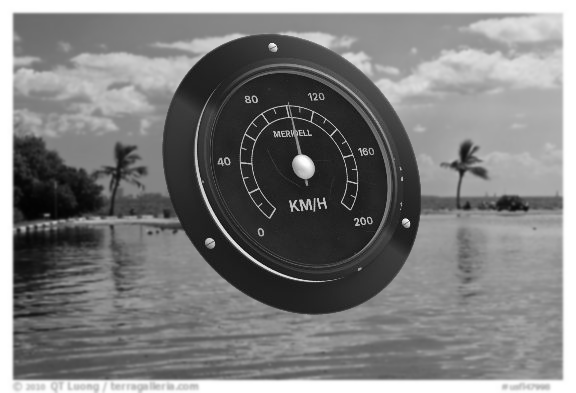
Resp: 100 km/h
